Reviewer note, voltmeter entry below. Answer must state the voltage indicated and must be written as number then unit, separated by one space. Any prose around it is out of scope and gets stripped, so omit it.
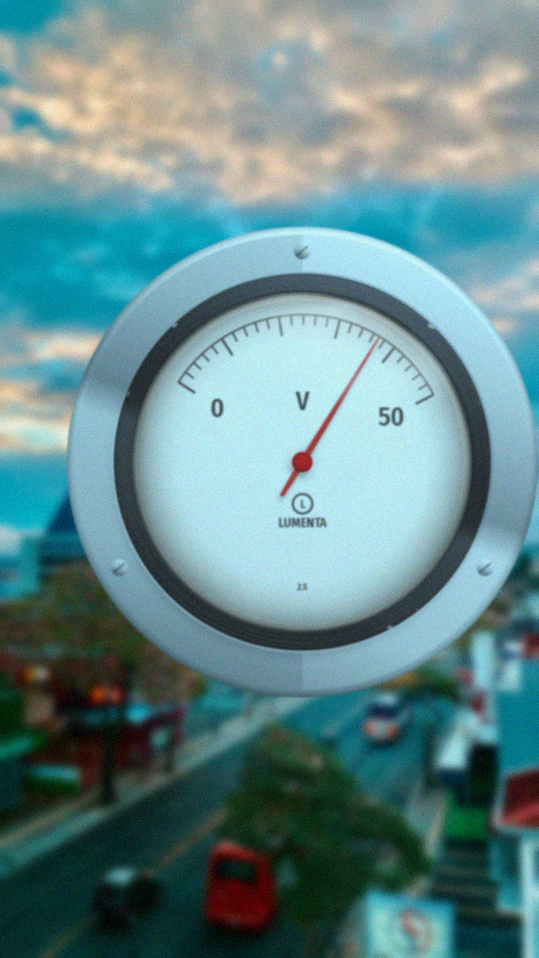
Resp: 37 V
